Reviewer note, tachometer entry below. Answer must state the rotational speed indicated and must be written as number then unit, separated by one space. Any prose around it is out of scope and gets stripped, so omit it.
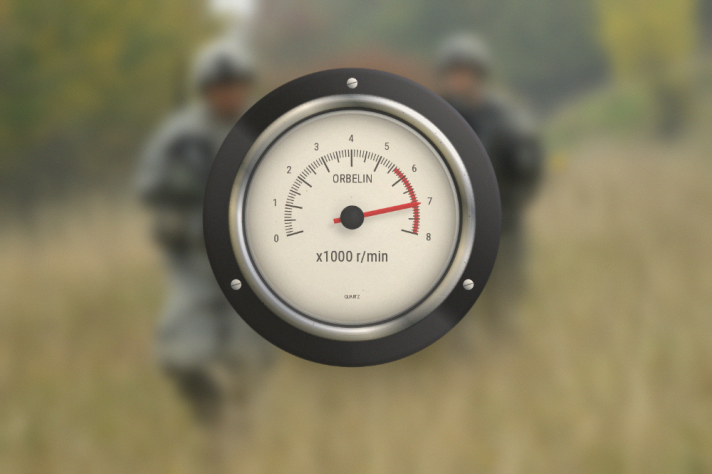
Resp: 7000 rpm
